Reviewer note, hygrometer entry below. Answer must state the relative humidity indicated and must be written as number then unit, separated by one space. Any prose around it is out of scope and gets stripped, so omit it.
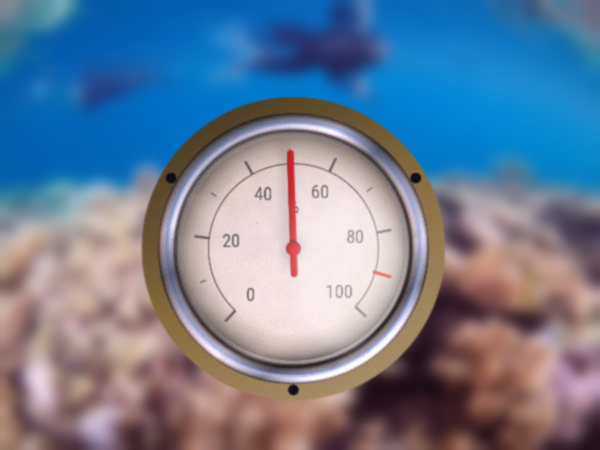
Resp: 50 %
